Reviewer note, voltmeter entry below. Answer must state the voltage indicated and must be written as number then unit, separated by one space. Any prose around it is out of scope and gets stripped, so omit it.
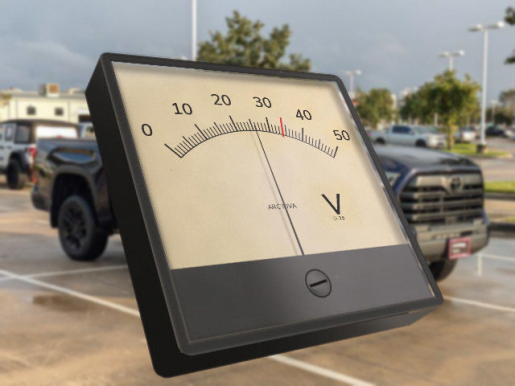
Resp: 25 V
